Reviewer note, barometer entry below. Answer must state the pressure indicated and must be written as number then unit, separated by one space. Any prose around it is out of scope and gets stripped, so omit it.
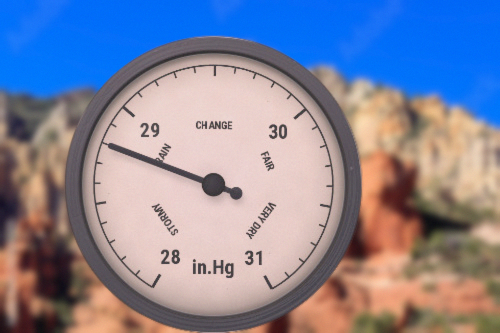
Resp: 28.8 inHg
